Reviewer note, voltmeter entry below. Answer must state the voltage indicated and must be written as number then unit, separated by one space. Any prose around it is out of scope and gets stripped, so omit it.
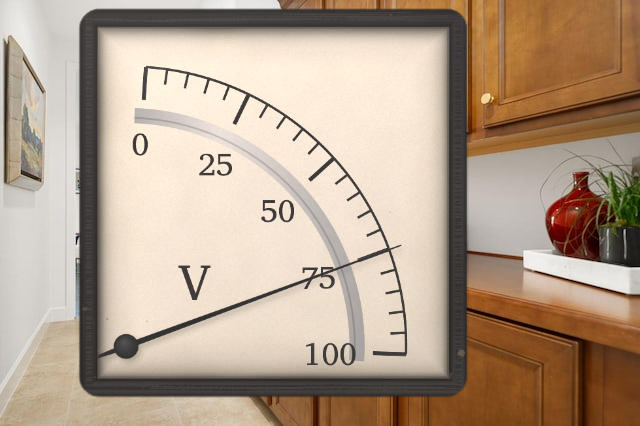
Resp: 75 V
